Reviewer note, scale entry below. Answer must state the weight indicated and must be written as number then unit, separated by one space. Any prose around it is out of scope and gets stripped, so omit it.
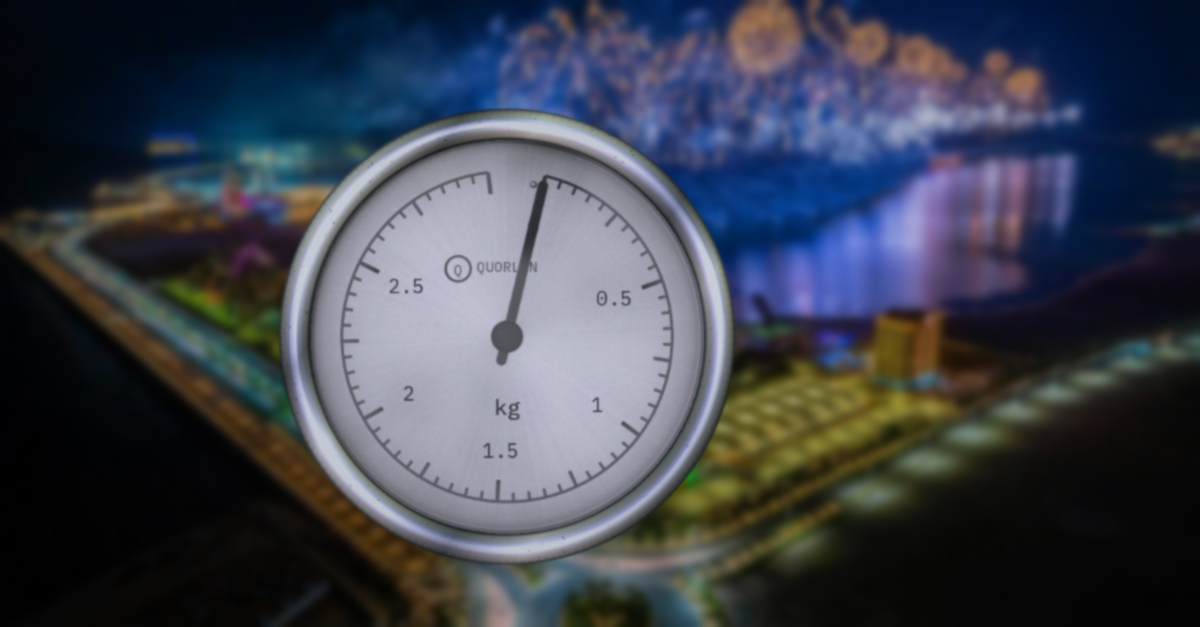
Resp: 0 kg
